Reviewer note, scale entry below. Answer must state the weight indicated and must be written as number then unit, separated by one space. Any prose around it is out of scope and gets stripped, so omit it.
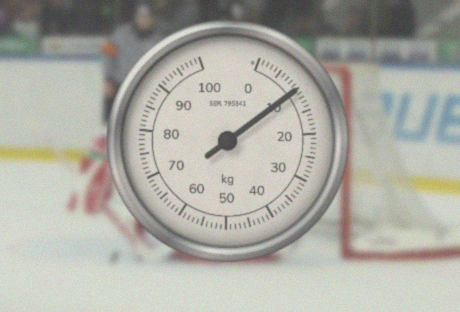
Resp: 10 kg
